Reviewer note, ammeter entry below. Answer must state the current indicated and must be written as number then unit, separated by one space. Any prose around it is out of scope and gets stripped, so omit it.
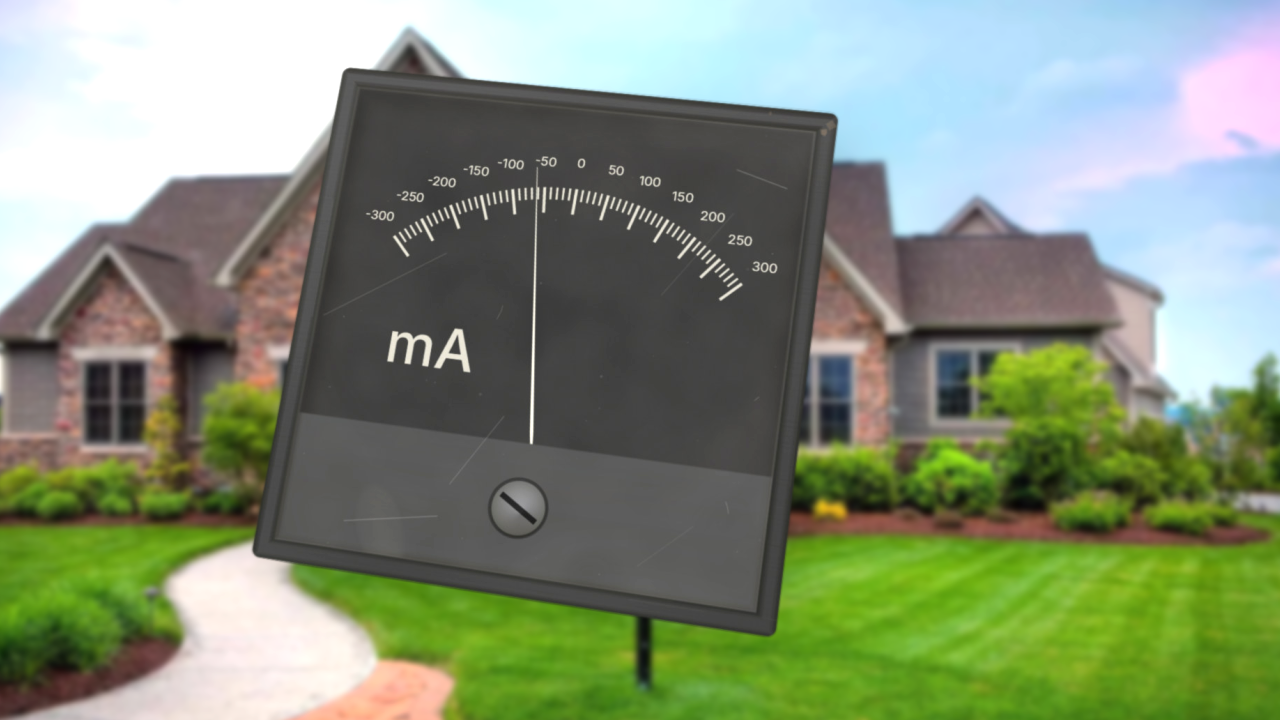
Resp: -60 mA
